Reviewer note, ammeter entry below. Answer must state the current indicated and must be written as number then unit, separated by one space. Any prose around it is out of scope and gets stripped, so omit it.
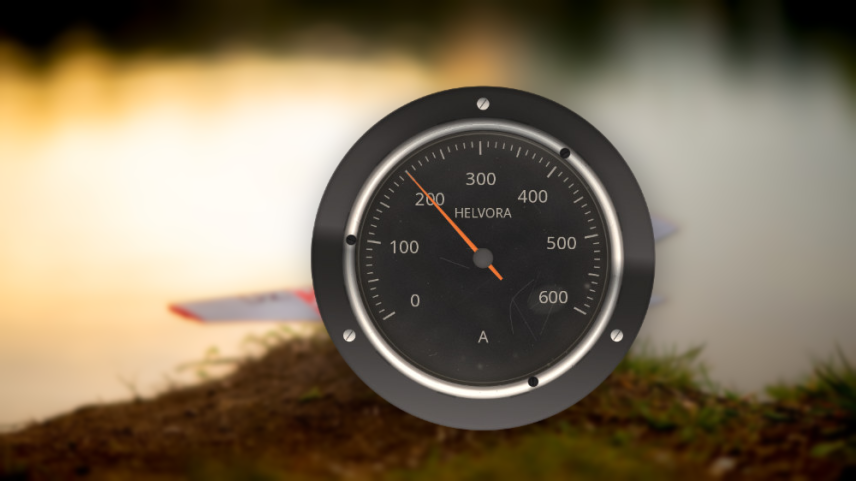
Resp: 200 A
